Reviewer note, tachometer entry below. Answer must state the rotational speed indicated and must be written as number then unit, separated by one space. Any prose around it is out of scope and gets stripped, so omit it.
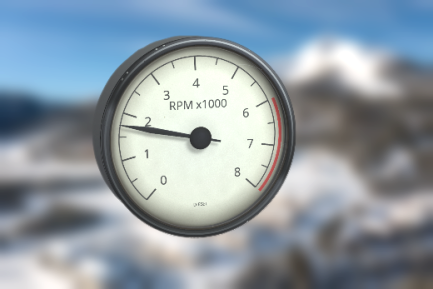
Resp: 1750 rpm
